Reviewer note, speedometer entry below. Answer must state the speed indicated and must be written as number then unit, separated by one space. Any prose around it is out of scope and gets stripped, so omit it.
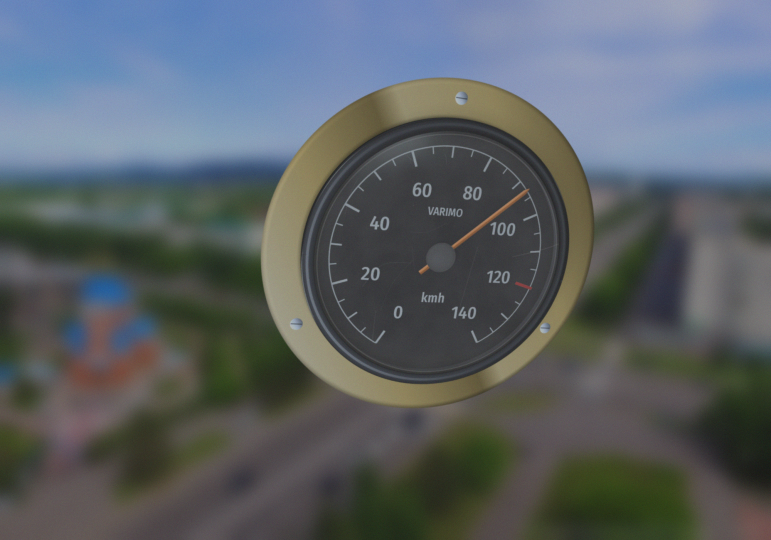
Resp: 92.5 km/h
